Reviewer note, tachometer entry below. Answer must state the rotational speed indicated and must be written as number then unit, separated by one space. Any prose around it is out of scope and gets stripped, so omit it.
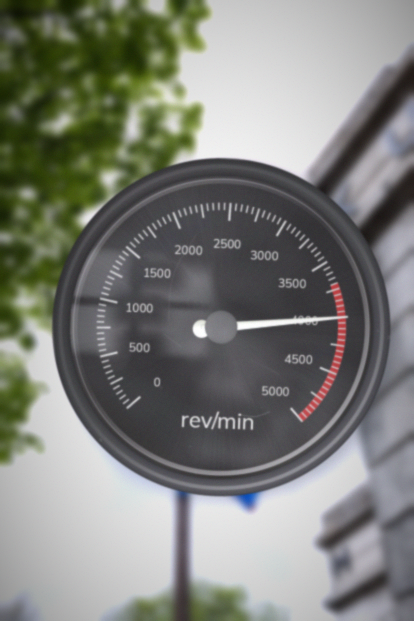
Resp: 4000 rpm
